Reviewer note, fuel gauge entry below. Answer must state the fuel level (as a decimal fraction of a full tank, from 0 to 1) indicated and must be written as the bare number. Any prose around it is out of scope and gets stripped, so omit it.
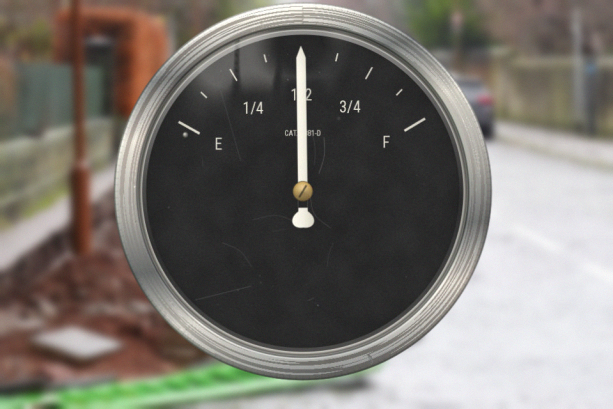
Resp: 0.5
